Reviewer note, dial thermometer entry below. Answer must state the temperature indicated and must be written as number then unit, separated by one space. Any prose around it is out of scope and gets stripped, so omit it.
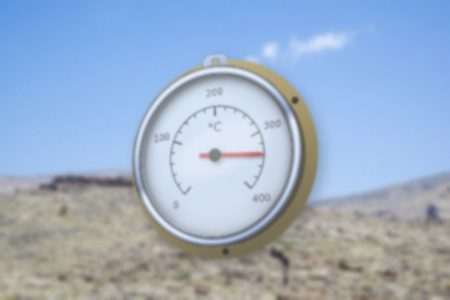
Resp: 340 °C
